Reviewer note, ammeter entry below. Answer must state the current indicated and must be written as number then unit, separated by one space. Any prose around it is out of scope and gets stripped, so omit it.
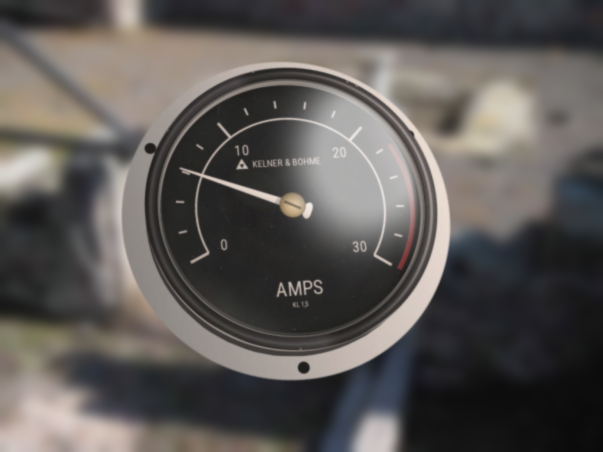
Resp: 6 A
